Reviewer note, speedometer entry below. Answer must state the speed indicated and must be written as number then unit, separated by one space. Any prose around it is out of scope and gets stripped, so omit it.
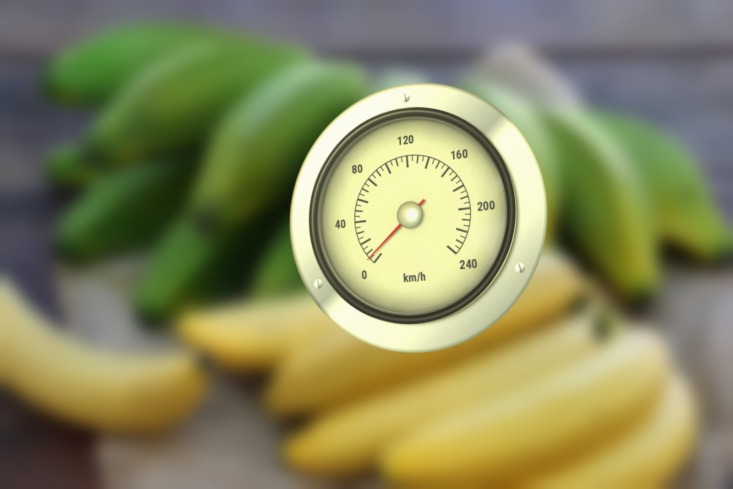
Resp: 5 km/h
